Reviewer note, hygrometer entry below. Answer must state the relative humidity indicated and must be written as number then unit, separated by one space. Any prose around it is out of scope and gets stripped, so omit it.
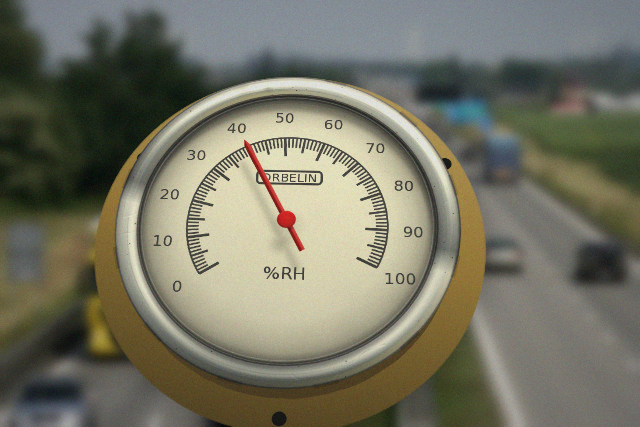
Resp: 40 %
